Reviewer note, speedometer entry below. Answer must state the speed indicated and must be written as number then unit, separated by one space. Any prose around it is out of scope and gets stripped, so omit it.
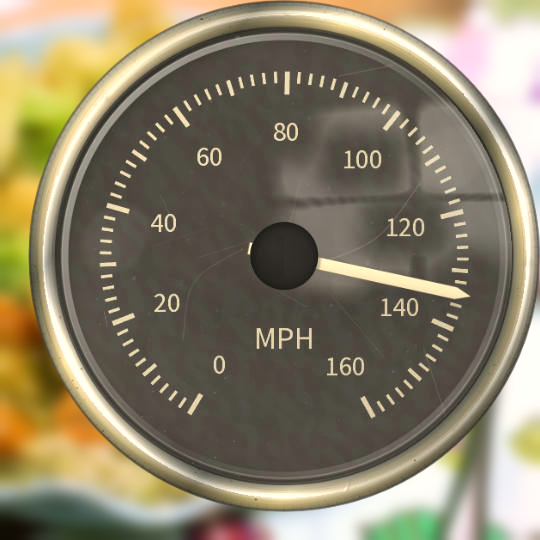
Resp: 134 mph
